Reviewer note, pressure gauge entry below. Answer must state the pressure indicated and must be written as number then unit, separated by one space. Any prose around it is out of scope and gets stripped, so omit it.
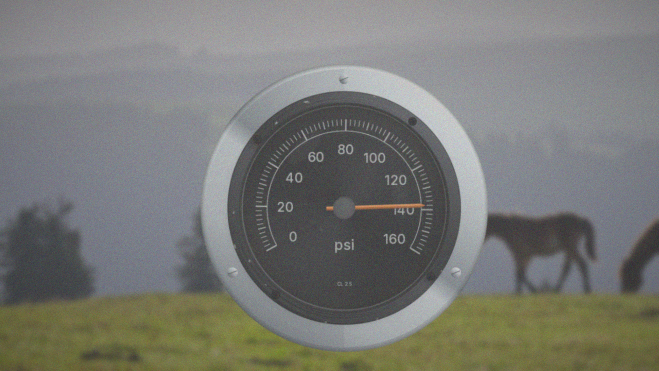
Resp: 138 psi
